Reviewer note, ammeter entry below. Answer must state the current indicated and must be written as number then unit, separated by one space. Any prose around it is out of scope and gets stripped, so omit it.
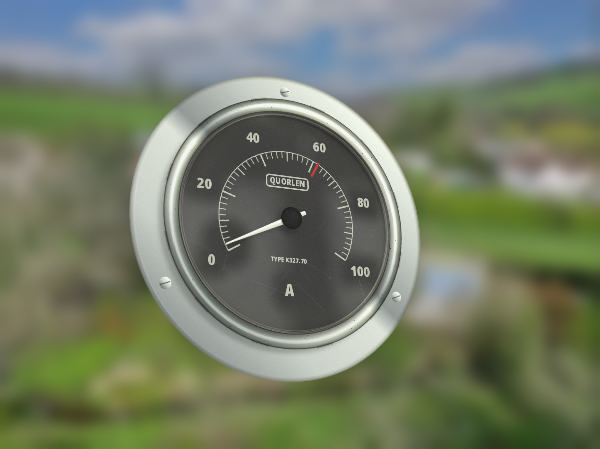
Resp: 2 A
